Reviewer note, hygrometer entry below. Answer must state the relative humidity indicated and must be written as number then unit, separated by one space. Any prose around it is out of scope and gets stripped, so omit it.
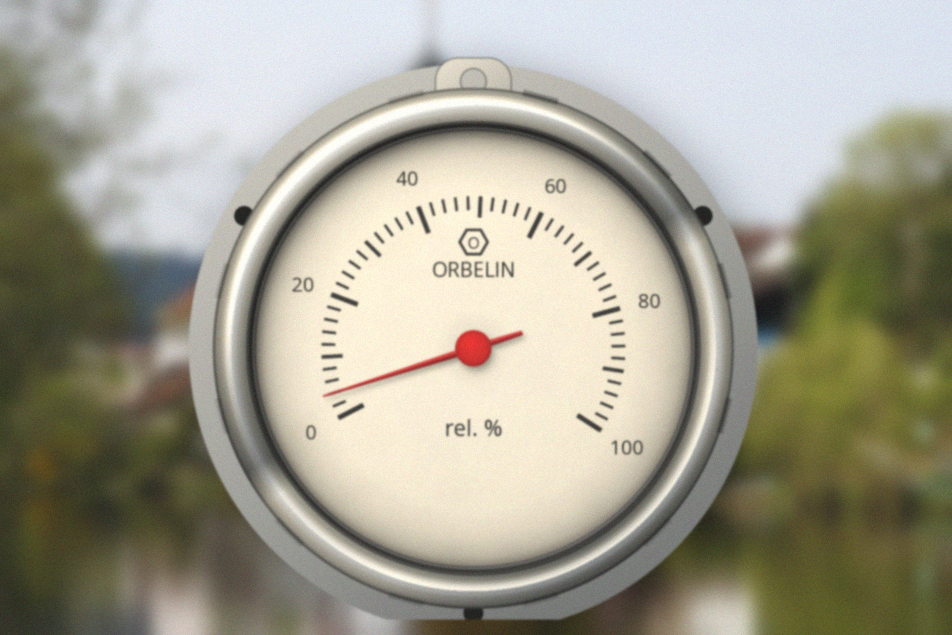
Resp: 4 %
